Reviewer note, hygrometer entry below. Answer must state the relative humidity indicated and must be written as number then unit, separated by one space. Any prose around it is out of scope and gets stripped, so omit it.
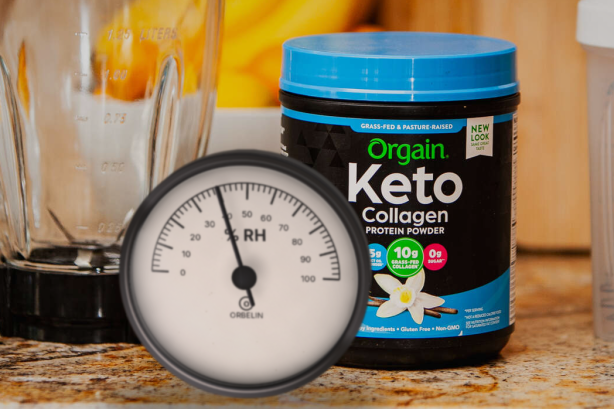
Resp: 40 %
